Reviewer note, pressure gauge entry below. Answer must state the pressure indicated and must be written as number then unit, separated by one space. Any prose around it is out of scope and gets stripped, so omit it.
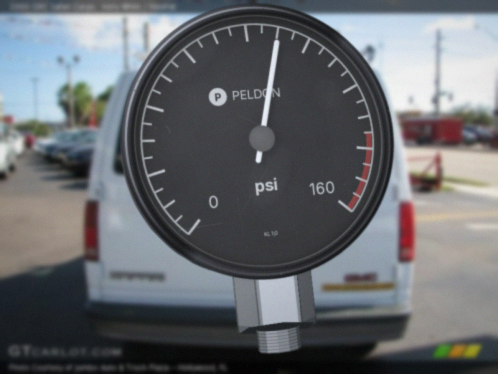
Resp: 90 psi
